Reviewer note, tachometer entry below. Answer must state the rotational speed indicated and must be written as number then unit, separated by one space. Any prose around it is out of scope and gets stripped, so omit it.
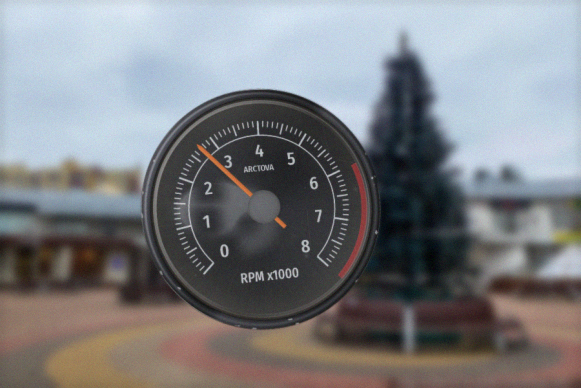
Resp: 2700 rpm
